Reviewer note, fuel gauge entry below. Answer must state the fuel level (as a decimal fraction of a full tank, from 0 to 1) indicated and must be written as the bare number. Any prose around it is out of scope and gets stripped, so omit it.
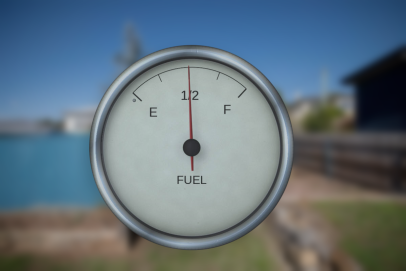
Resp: 0.5
